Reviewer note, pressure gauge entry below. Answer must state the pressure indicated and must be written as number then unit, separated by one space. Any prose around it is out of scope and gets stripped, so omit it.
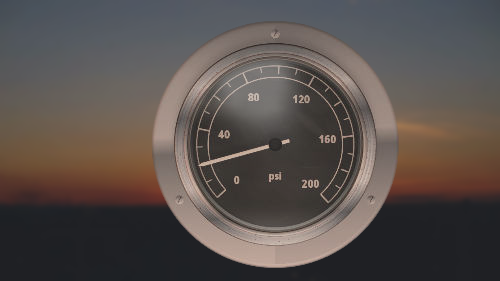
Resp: 20 psi
